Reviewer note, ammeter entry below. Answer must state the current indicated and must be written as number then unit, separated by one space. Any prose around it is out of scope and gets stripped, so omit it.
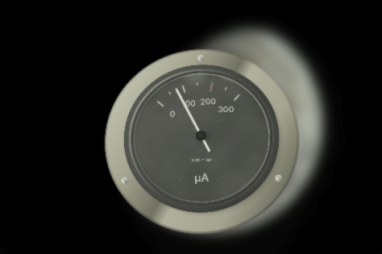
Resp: 75 µA
